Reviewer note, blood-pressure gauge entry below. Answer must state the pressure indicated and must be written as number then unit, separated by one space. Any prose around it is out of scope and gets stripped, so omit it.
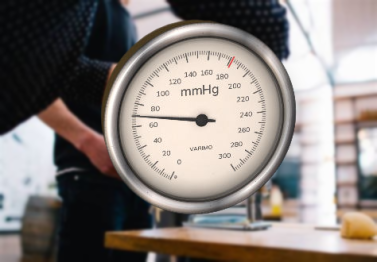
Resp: 70 mmHg
